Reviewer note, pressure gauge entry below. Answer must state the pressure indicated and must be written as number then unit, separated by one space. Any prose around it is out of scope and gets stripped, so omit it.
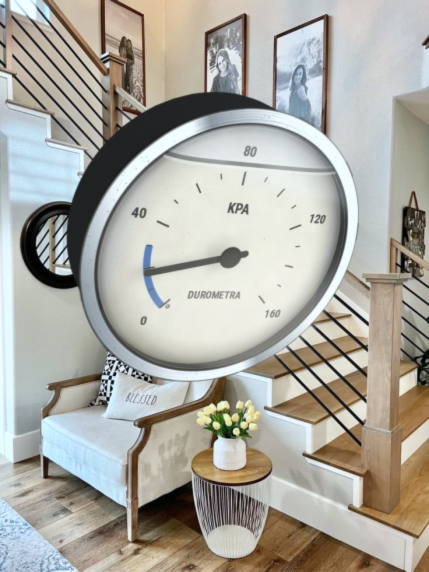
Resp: 20 kPa
